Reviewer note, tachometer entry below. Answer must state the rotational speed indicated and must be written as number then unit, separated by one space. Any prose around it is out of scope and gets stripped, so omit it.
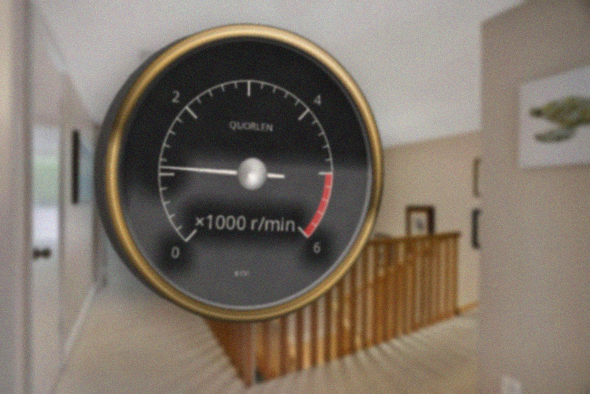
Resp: 1100 rpm
